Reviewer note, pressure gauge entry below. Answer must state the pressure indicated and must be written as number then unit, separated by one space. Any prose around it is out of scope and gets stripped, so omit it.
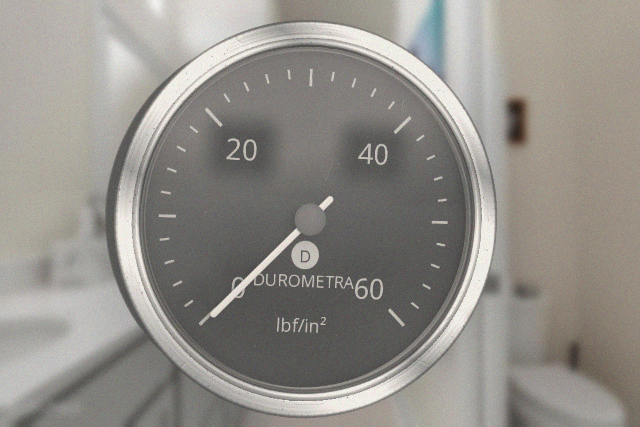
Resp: 0 psi
